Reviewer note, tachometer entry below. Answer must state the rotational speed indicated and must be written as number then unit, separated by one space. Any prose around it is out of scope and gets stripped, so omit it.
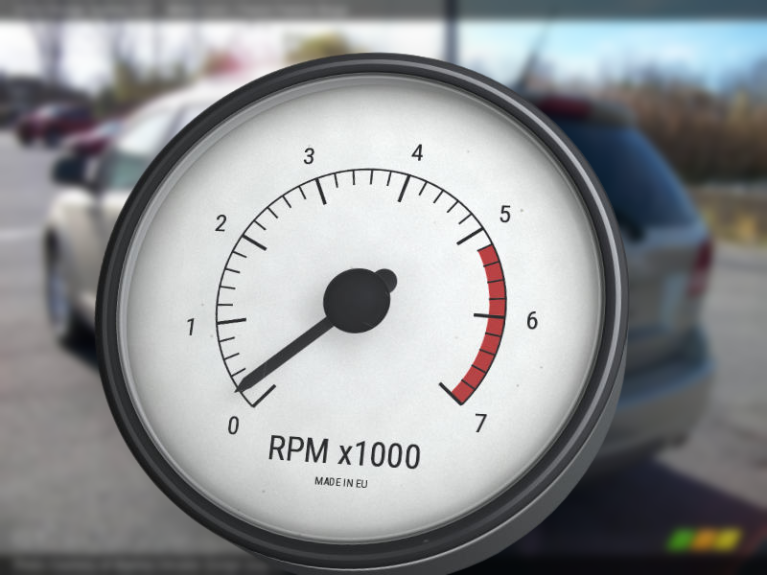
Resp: 200 rpm
